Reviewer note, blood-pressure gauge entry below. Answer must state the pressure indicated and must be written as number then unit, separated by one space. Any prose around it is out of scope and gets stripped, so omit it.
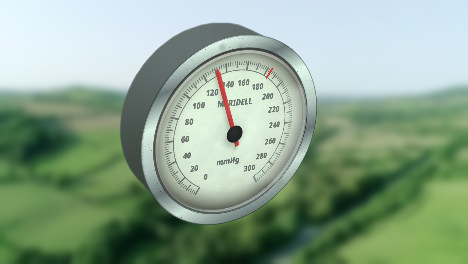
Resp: 130 mmHg
